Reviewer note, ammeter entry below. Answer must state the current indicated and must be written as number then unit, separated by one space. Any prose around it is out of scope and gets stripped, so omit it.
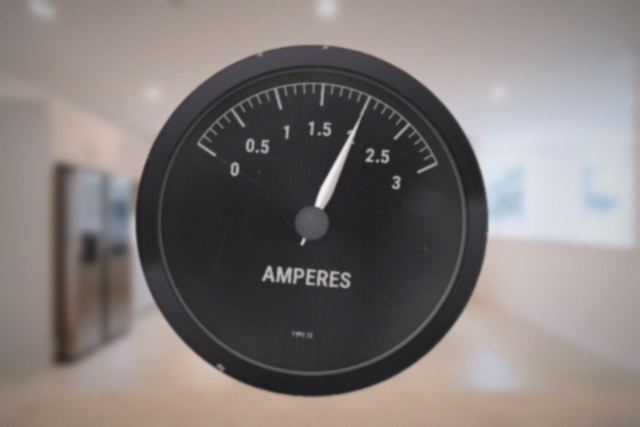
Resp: 2 A
